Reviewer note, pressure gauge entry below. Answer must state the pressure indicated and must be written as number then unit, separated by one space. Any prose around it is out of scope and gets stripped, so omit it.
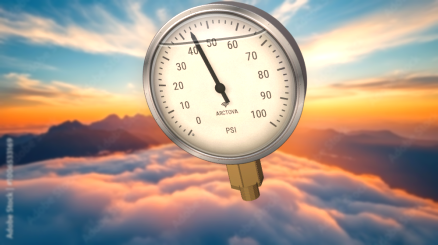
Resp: 44 psi
